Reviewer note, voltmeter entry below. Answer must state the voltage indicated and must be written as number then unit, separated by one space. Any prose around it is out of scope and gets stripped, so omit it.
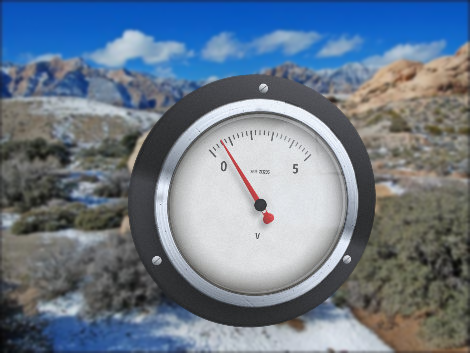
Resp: 0.6 V
